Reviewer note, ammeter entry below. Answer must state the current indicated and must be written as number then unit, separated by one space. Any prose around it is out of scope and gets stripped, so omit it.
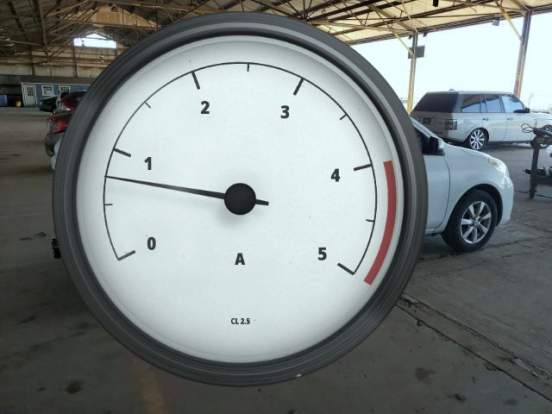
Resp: 0.75 A
